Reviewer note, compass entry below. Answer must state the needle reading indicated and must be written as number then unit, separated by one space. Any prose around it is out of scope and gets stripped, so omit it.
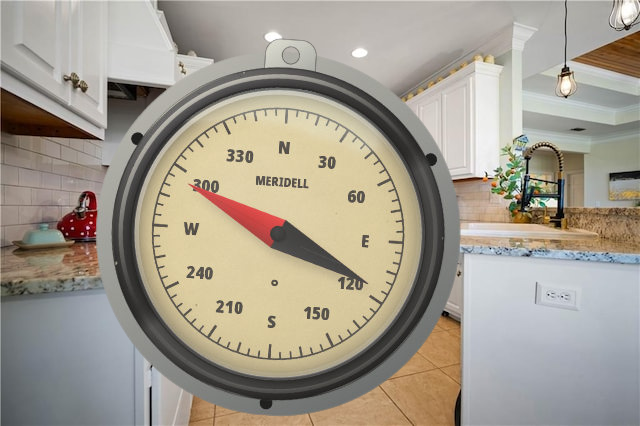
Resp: 295 °
